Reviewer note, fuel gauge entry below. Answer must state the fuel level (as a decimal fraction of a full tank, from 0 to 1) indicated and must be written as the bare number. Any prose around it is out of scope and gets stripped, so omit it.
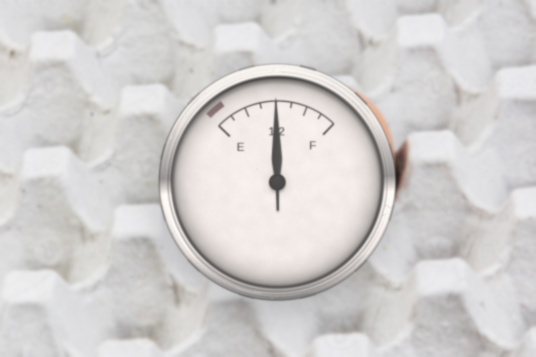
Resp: 0.5
